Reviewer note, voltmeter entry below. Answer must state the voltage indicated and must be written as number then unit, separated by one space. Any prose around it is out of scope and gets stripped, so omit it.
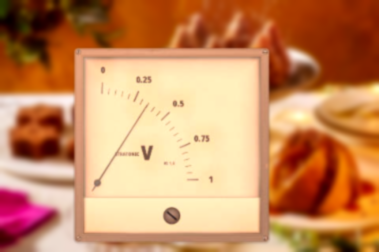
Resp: 0.35 V
